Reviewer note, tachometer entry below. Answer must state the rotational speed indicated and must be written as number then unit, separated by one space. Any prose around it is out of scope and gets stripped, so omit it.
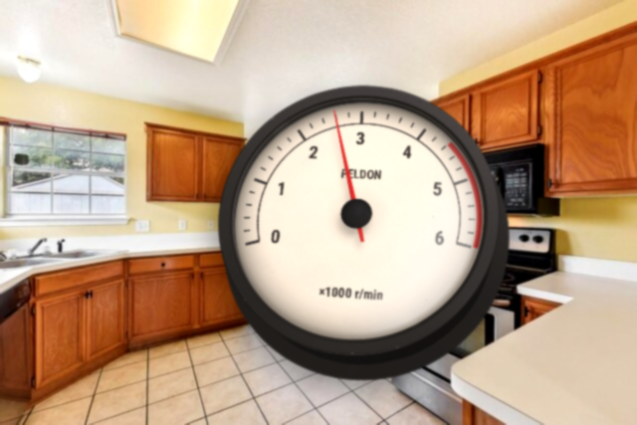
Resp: 2600 rpm
